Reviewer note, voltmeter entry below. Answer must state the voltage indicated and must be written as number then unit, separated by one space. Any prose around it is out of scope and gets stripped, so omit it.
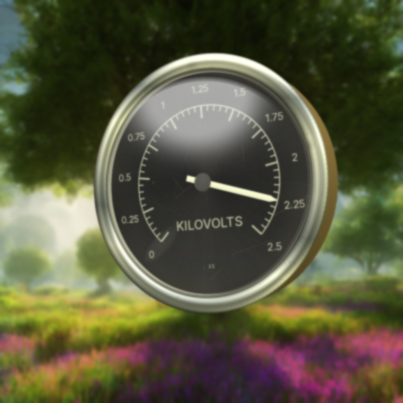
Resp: 2.25 kV
